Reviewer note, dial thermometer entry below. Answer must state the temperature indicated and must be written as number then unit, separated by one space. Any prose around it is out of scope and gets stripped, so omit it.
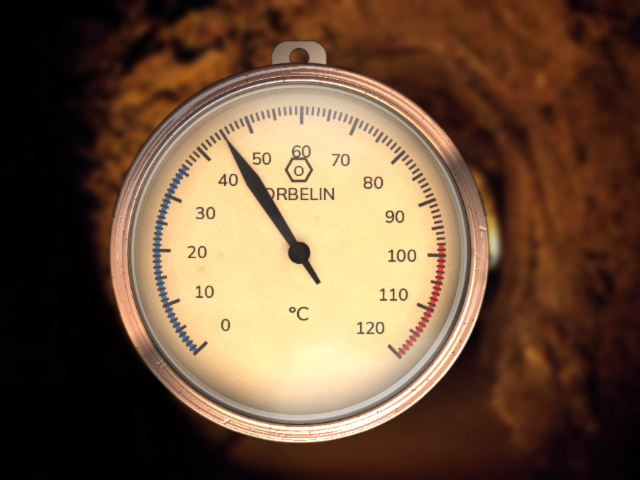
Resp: 45 °C
